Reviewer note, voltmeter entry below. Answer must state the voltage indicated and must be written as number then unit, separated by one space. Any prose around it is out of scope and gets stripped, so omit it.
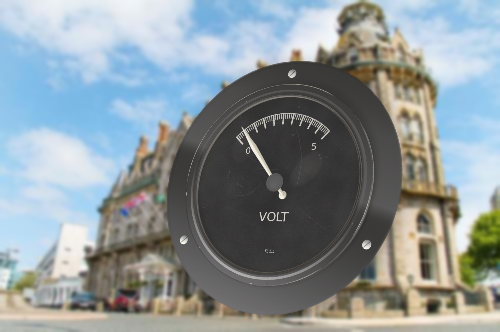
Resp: 0.5 V
